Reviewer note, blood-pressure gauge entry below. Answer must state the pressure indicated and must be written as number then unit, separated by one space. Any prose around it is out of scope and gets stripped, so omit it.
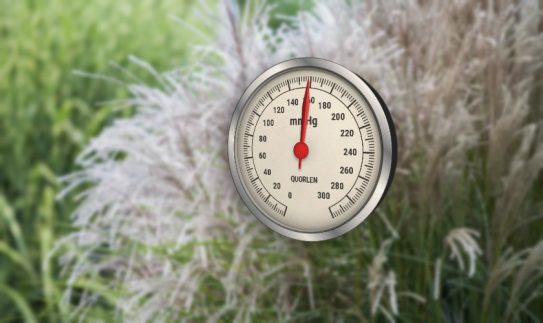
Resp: 160 mmHg
